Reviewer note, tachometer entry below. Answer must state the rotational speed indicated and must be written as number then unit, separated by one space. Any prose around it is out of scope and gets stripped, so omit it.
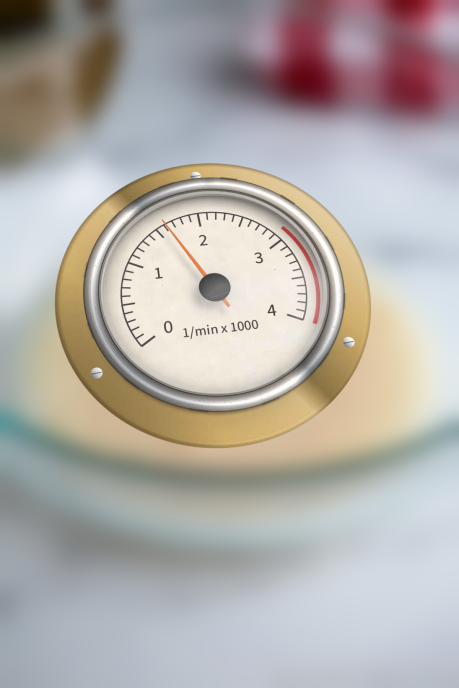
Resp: 1600 rpm
